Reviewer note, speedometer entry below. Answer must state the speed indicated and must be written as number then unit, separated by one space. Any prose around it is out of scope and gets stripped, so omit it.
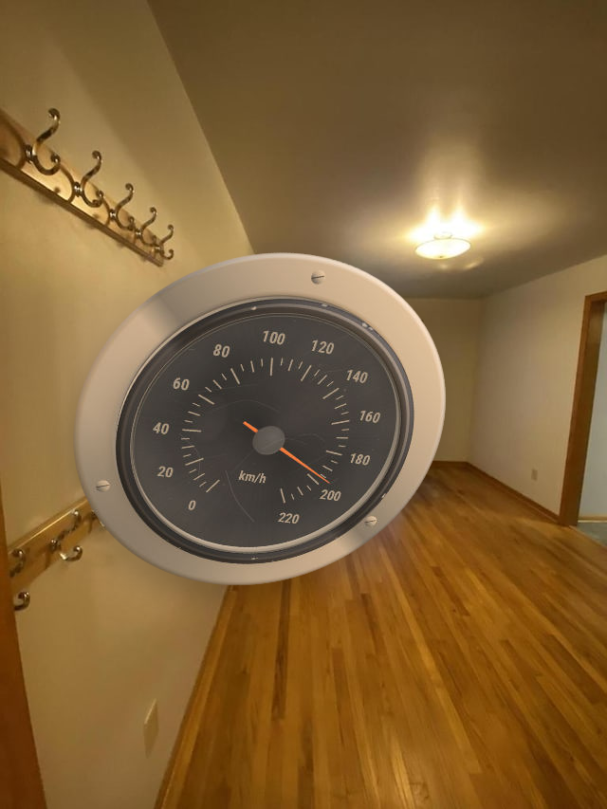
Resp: 195 km/h
